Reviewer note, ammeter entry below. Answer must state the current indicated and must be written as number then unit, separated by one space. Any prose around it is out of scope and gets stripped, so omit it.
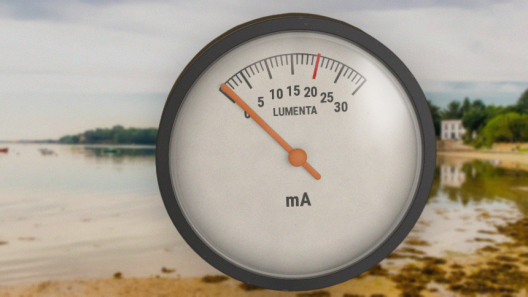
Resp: 1 mA
